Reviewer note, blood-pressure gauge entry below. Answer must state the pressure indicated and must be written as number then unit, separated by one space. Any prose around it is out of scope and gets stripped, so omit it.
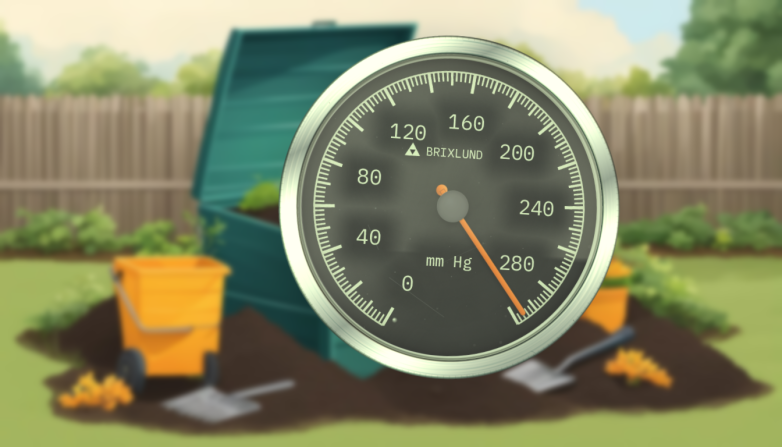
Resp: 296 mmHg
